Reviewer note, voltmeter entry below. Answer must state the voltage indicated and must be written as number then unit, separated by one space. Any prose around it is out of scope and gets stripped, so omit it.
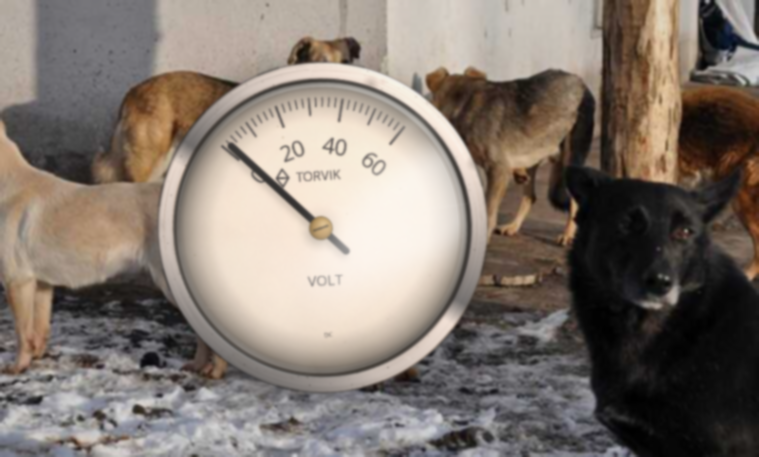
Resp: 2 V
